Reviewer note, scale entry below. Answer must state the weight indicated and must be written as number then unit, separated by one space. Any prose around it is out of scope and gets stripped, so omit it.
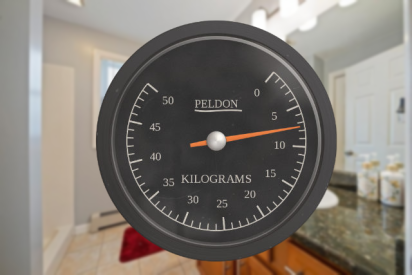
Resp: 7.5 kg
